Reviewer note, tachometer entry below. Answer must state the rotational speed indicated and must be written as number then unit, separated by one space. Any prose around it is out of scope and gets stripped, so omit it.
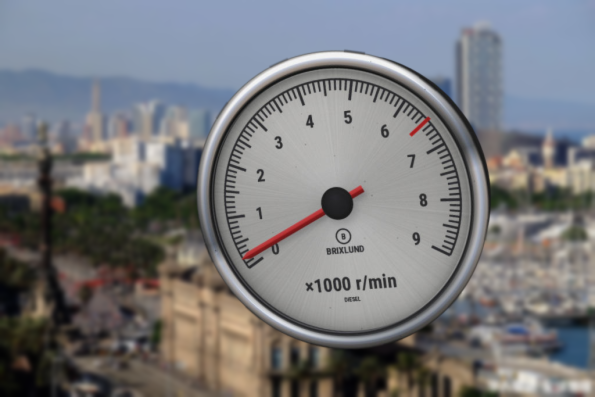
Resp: 200 rpm
